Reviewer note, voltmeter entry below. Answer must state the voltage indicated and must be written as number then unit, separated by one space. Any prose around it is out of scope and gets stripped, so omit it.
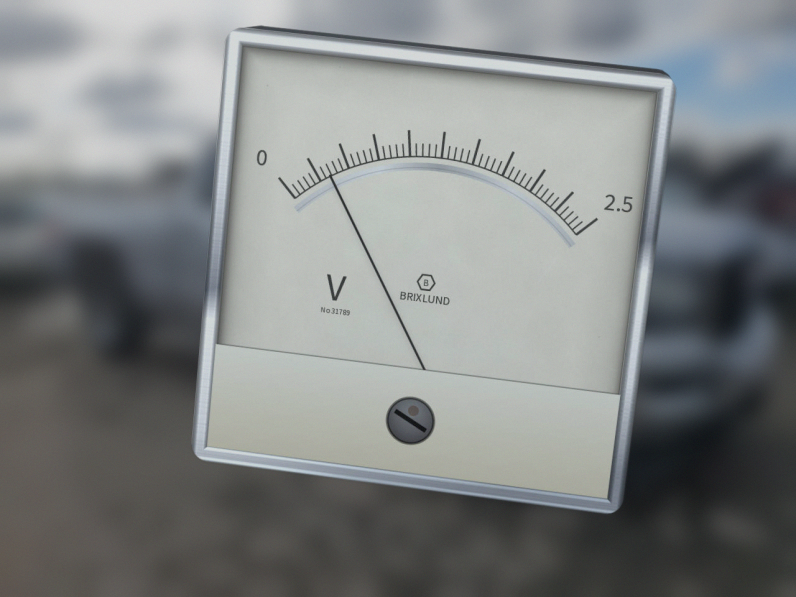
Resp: 0.35 V
